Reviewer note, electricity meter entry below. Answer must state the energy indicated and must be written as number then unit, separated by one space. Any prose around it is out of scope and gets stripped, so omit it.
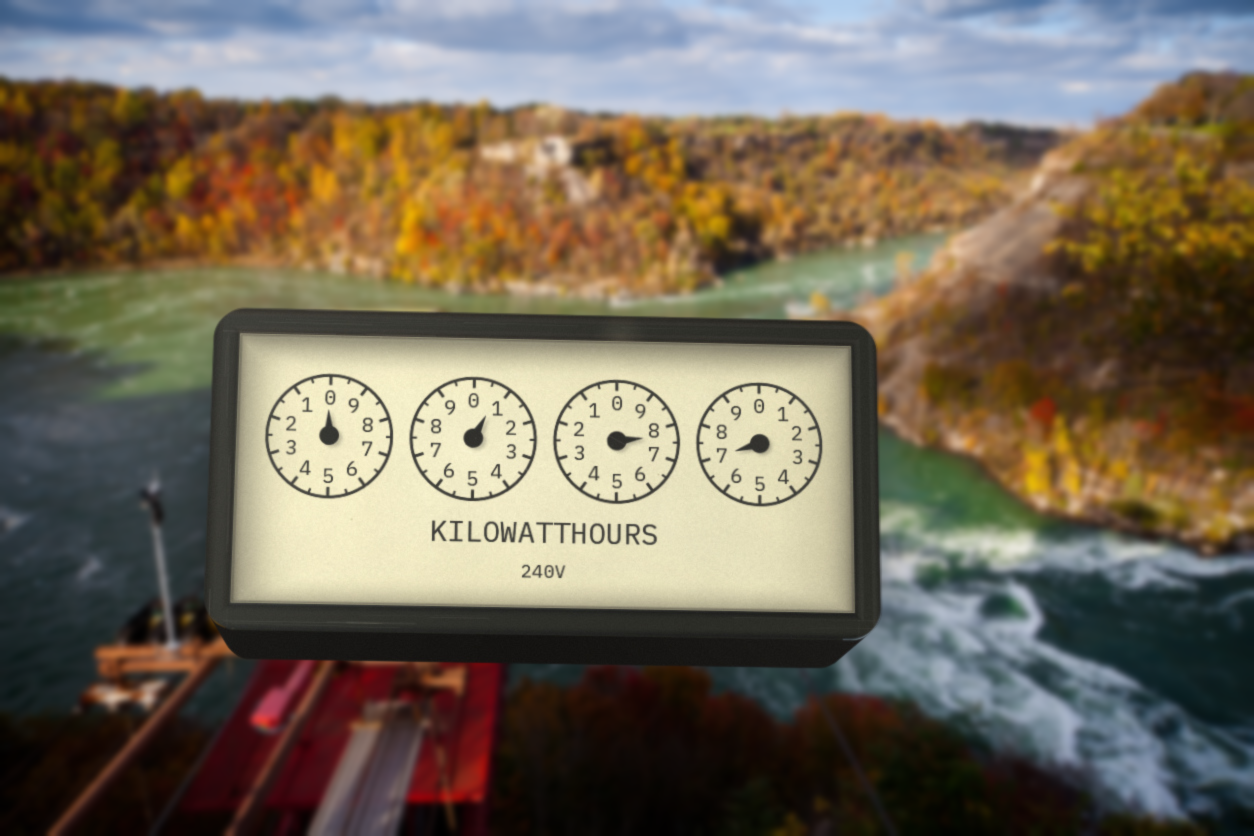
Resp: 77 kWh
